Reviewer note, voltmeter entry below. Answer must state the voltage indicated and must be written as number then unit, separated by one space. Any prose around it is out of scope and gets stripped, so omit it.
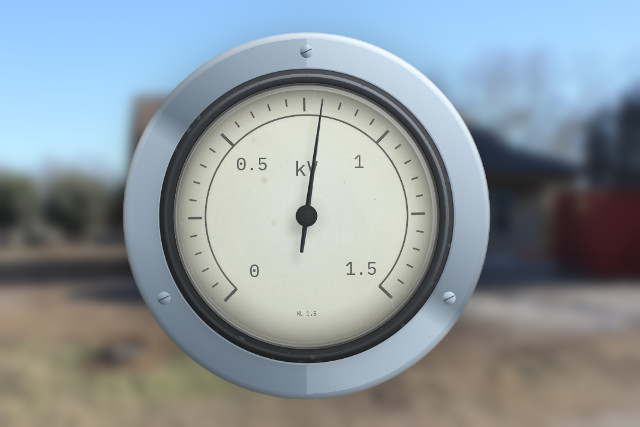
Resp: 0.8 kV
